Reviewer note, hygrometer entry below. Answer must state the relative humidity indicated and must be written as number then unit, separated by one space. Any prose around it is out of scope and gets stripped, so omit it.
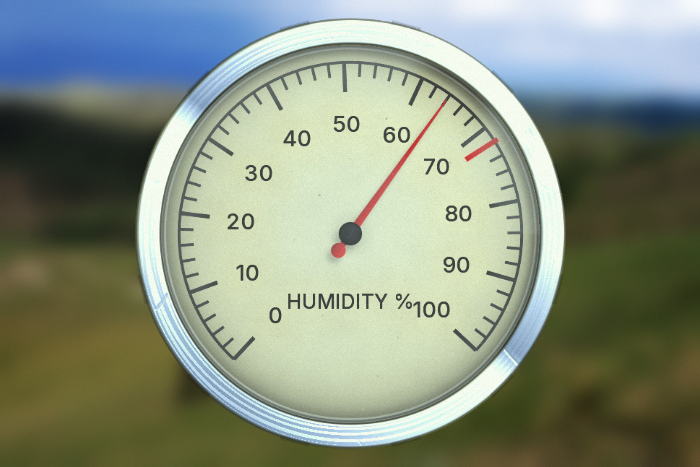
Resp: 64 %
